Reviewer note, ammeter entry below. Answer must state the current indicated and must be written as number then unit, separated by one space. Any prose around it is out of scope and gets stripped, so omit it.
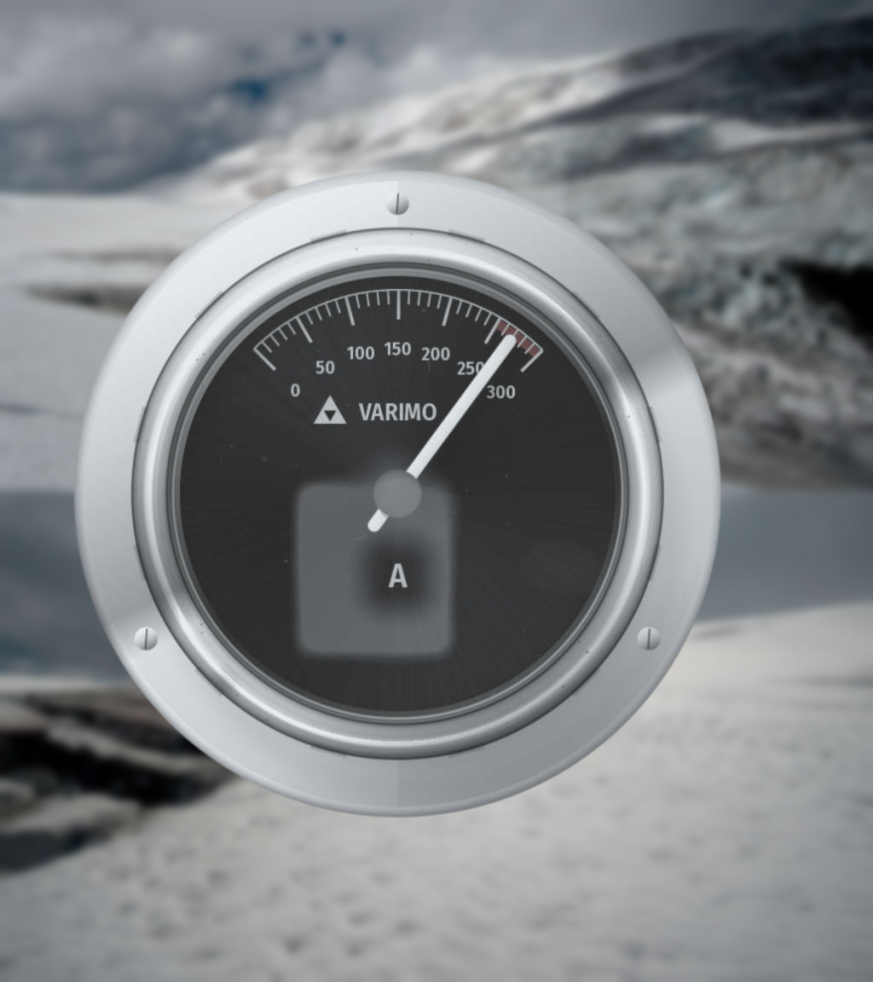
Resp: 270 A
